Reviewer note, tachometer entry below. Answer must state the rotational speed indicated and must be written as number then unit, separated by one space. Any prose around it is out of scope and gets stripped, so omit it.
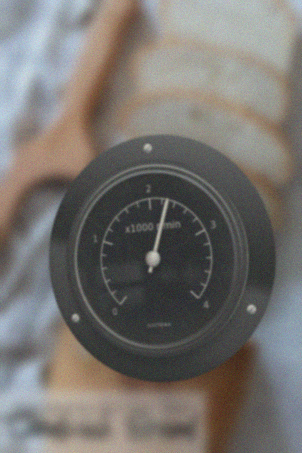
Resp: 2300 rpm
